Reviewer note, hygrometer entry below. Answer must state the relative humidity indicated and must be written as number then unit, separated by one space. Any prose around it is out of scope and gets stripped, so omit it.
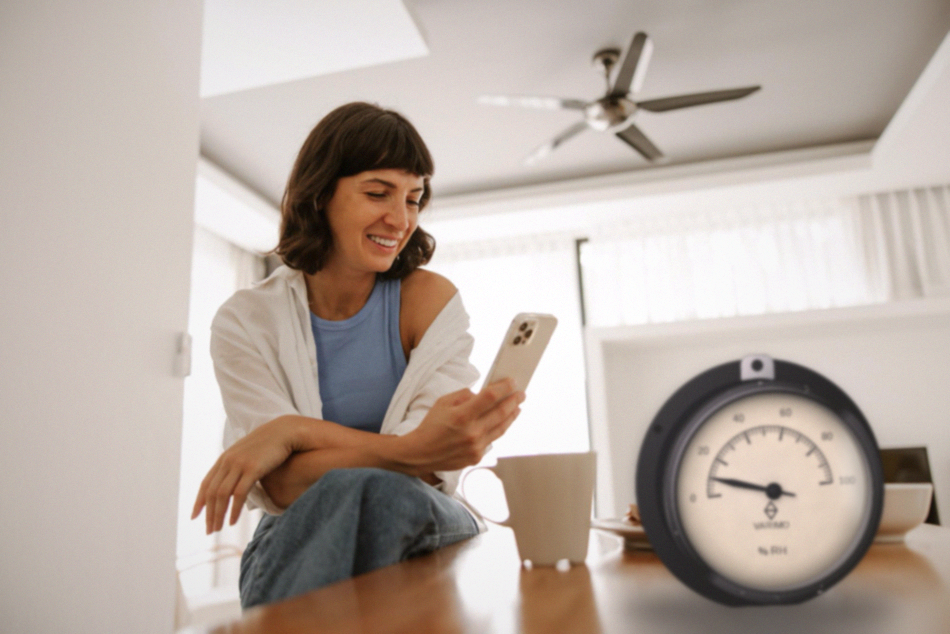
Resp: 10 %
